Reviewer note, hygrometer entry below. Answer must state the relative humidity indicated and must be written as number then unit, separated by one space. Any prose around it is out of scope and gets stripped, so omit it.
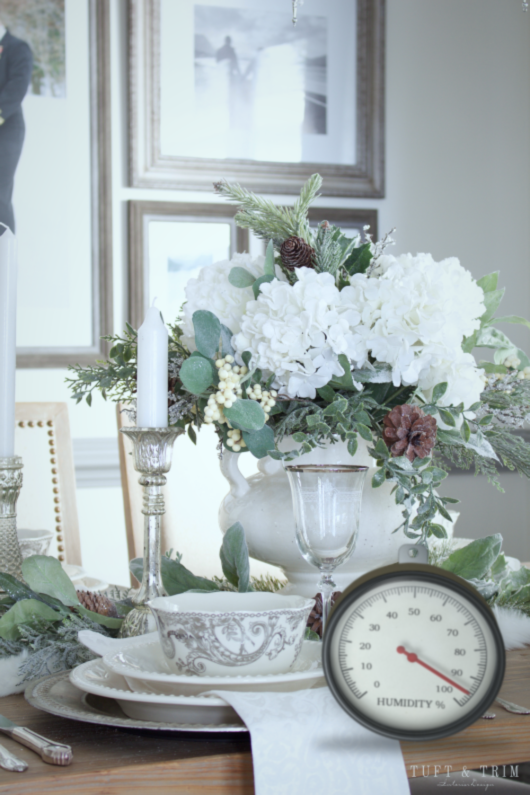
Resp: 95 %
